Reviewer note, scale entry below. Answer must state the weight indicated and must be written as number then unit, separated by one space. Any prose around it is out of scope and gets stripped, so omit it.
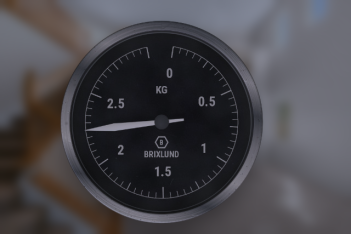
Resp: 2.25 kg
